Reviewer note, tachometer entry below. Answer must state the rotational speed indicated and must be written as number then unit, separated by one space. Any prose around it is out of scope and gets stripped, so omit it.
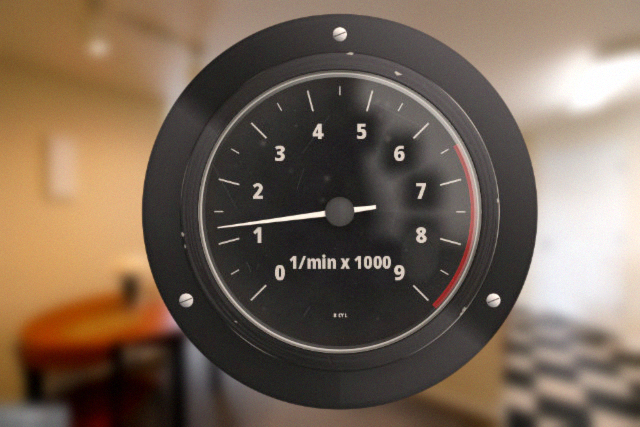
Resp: 1250 rpm
